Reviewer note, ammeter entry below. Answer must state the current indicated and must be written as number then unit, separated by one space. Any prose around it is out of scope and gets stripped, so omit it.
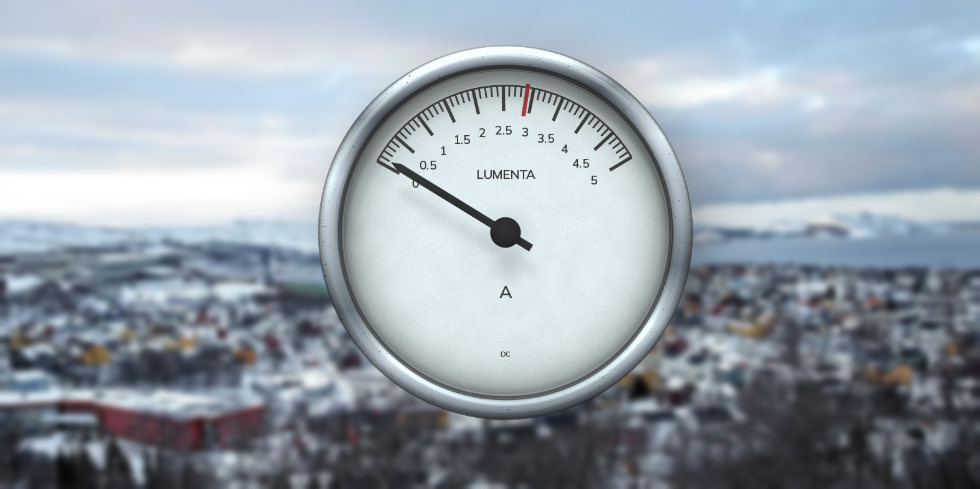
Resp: 0.1 A
